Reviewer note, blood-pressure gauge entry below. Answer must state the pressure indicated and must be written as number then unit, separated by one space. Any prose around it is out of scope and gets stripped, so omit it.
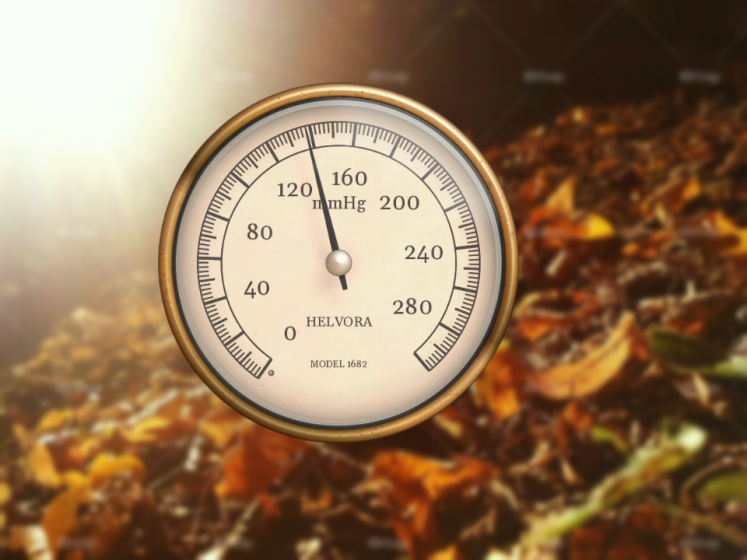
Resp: 138 mmHg
